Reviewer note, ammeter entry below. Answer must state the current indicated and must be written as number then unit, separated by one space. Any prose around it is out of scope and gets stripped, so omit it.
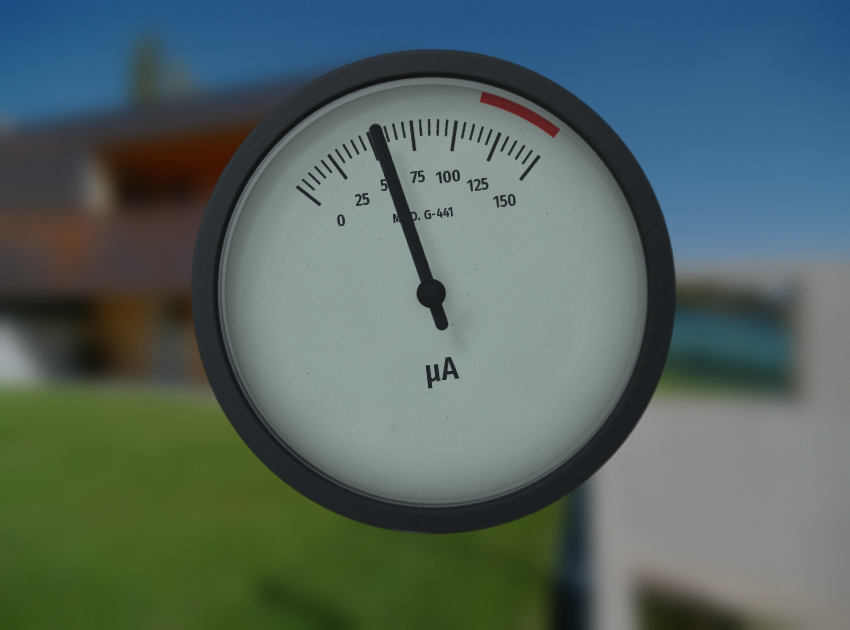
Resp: 55 µA
